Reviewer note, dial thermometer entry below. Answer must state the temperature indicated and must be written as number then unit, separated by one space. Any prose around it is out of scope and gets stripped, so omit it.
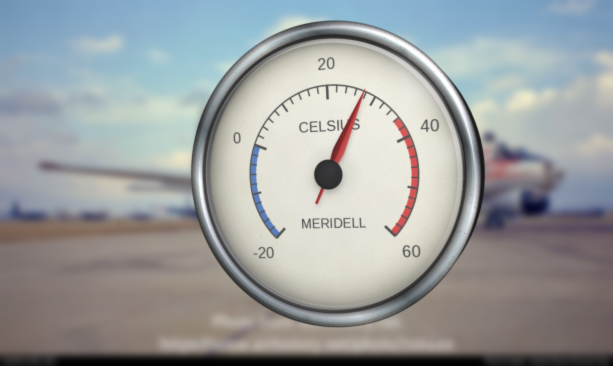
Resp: 28 °C
